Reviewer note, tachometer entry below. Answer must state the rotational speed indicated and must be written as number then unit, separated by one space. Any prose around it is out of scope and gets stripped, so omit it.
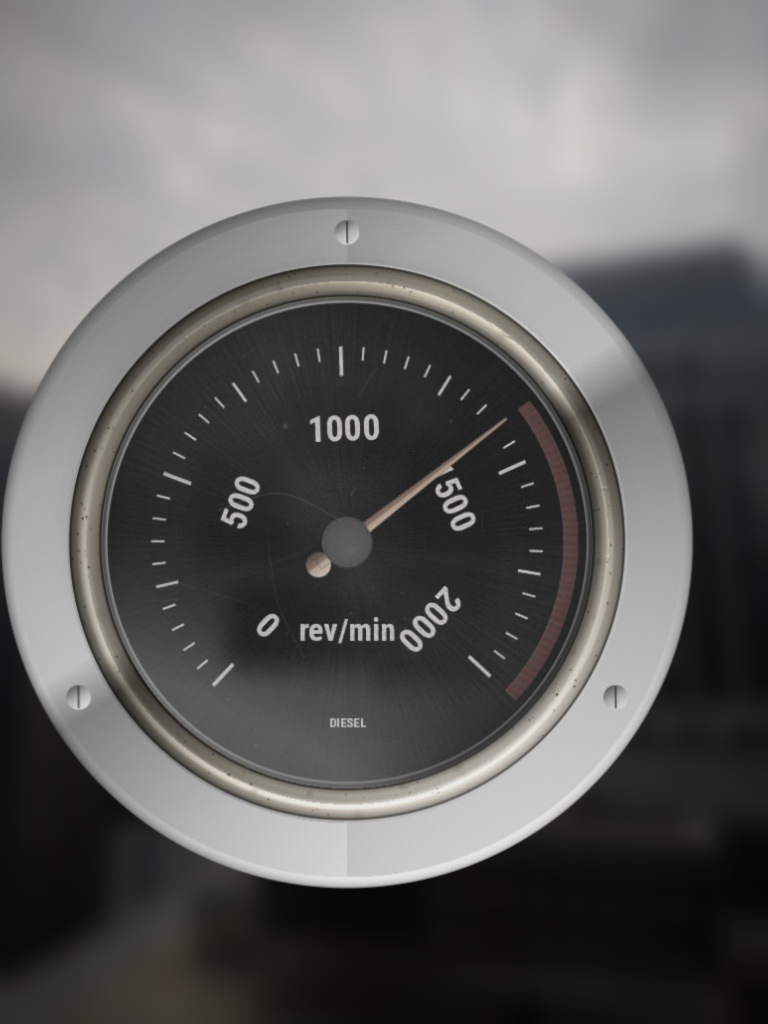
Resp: 1400 rpm
